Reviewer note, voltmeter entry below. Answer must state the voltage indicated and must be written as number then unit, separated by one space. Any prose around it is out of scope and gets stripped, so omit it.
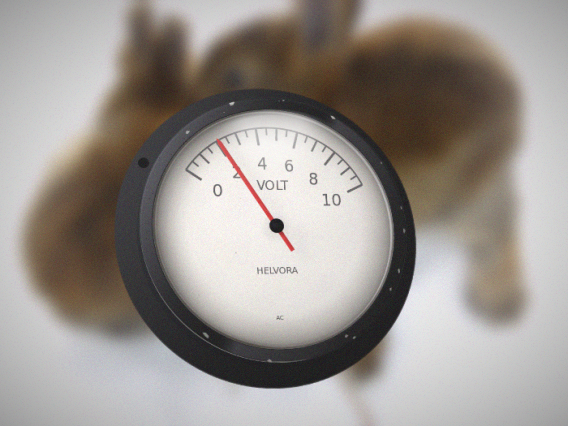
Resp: 2 V
